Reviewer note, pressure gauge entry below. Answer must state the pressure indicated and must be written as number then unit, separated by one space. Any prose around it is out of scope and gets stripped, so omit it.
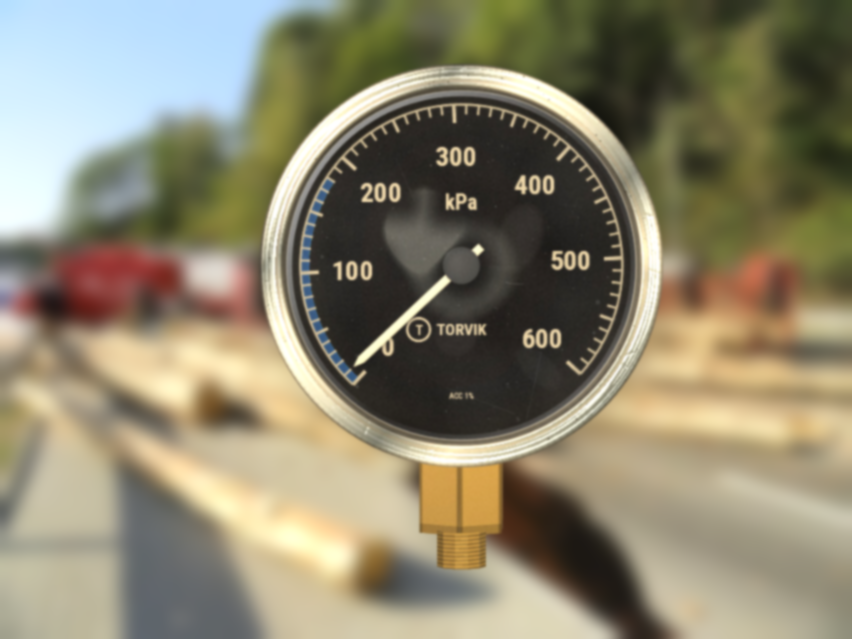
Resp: 10 kPa
